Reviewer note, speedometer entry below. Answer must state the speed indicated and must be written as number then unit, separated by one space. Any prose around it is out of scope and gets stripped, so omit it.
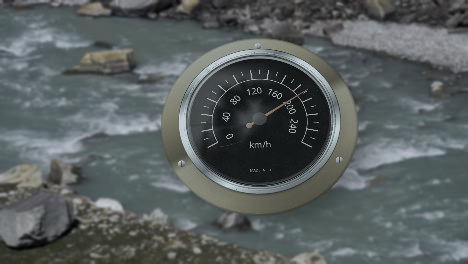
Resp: 190 km/h
